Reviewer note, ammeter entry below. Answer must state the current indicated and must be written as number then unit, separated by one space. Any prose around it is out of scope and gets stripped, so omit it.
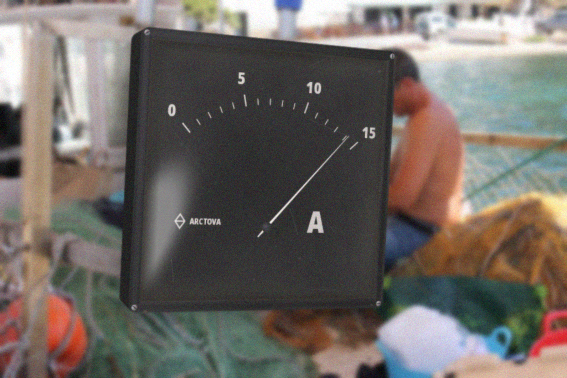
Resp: 14 A
